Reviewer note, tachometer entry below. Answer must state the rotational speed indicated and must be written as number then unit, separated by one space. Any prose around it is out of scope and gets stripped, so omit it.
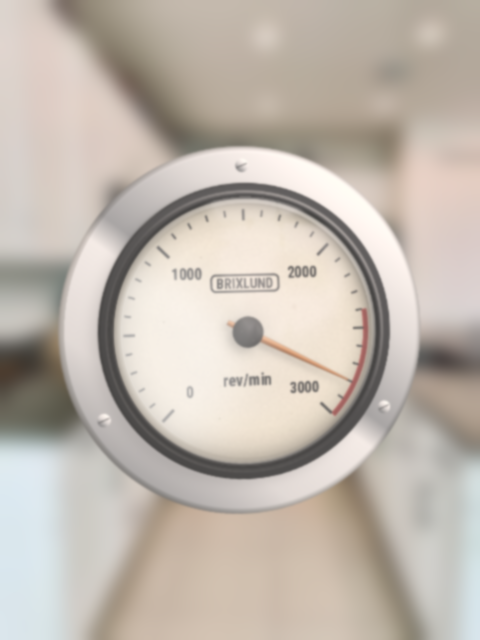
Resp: 2800 rpm
